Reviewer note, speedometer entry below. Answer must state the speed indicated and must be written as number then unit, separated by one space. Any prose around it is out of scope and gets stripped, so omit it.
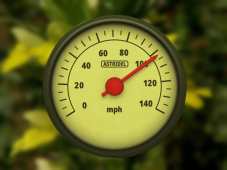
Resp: 102.5 mph
